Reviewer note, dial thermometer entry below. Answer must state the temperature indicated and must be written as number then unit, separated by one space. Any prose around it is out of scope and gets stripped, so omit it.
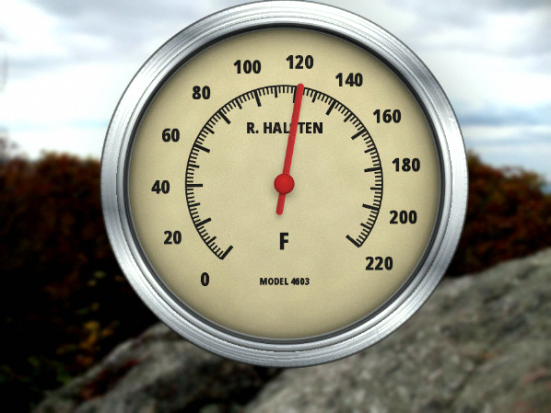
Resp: 122 °F
